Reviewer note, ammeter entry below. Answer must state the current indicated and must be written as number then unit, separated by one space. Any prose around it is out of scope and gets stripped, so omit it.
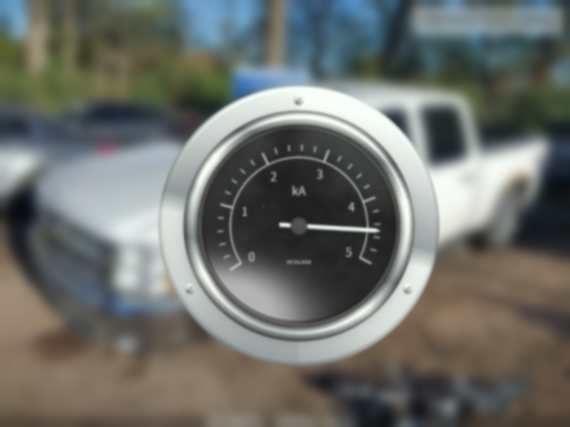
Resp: 4.5 kA
